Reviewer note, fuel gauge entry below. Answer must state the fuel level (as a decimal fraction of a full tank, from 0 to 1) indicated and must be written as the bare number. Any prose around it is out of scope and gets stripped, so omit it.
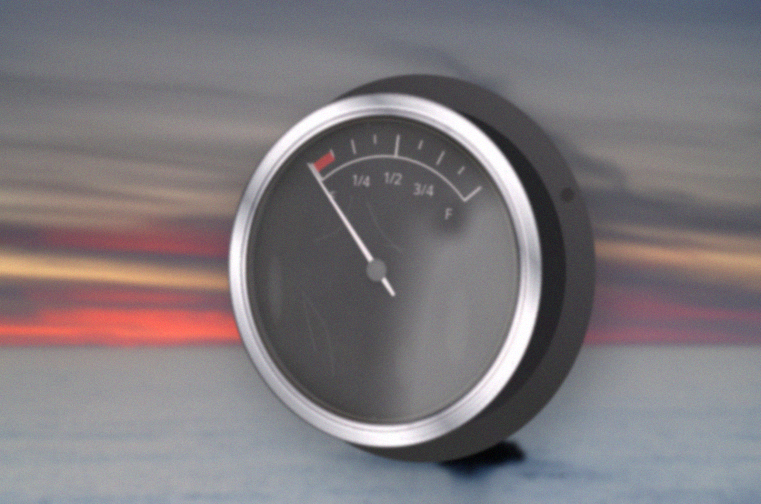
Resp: 0
